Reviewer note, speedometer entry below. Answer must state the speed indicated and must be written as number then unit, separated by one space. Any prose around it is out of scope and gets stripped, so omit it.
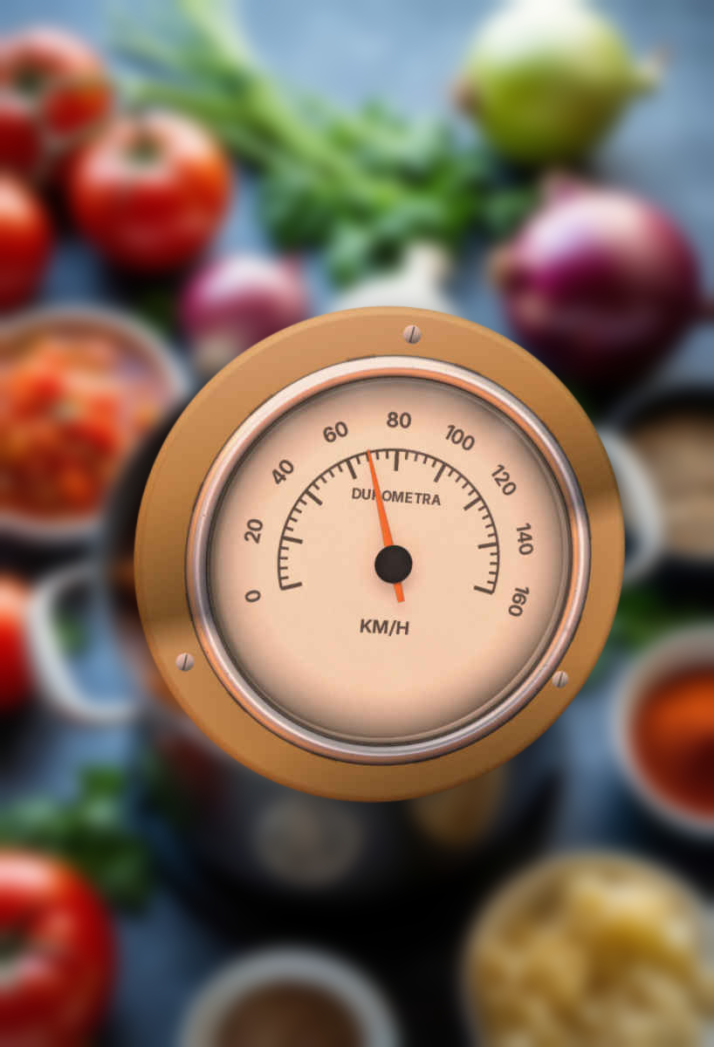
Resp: 68 km/h
